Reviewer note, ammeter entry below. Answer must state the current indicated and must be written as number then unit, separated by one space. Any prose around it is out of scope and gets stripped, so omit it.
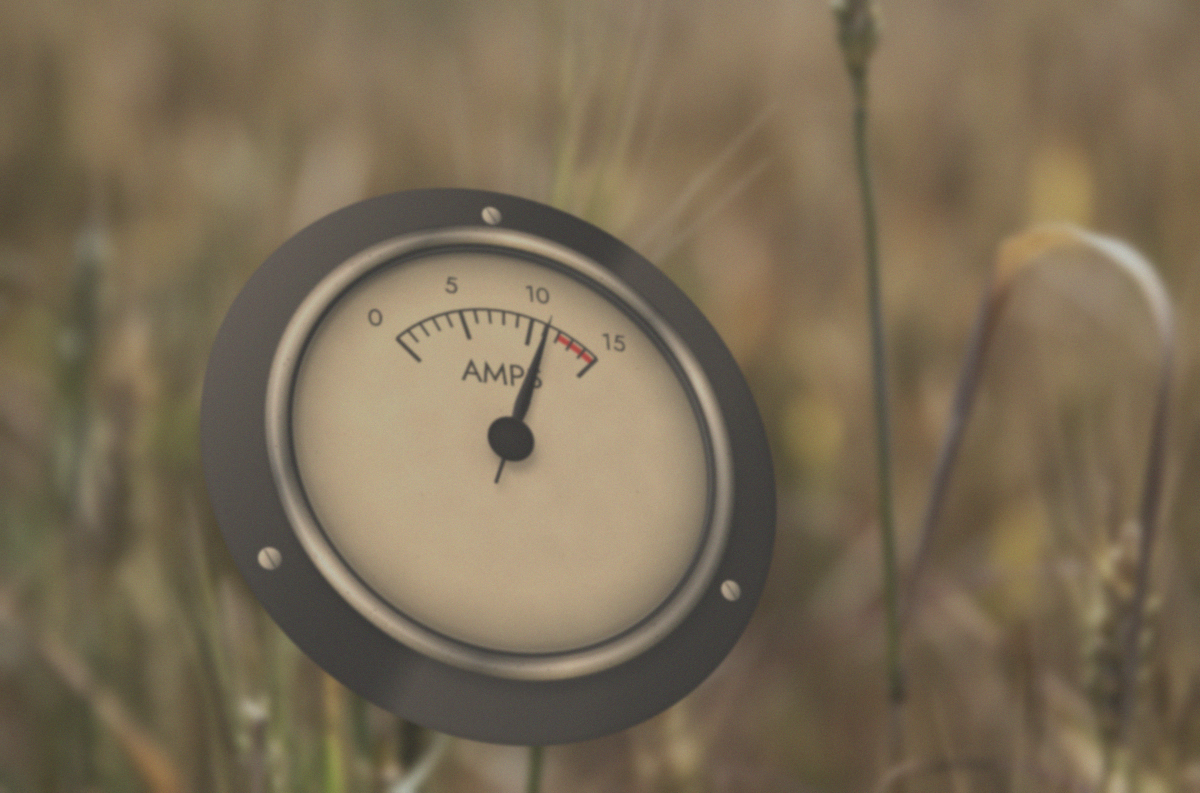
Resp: 11 A
